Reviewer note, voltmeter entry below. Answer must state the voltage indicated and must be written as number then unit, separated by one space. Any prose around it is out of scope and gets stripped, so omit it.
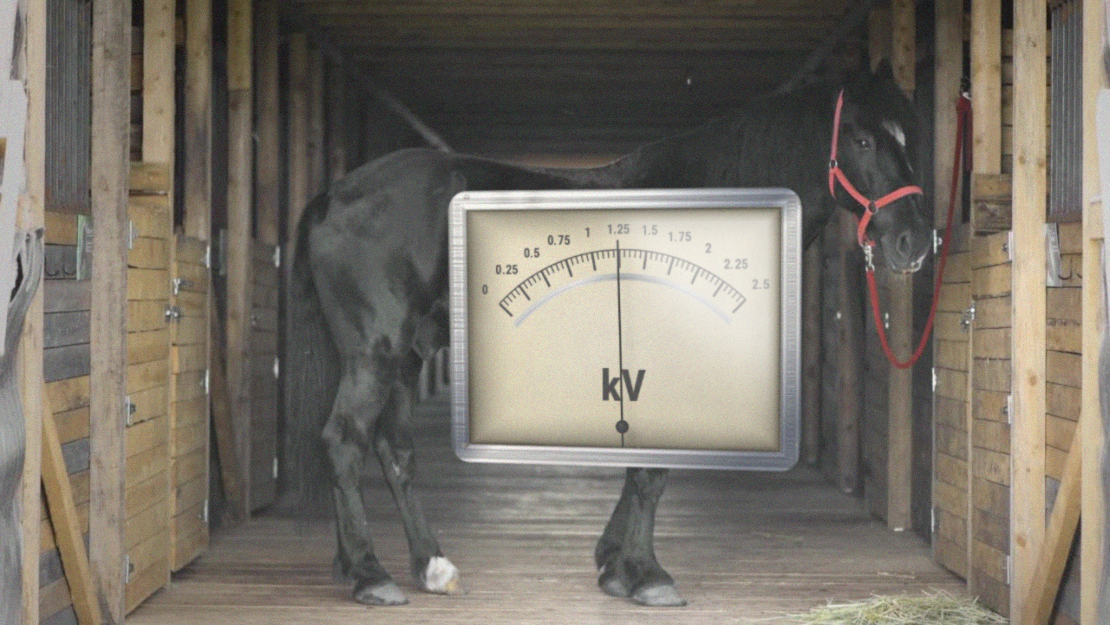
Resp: 1.25 kV
